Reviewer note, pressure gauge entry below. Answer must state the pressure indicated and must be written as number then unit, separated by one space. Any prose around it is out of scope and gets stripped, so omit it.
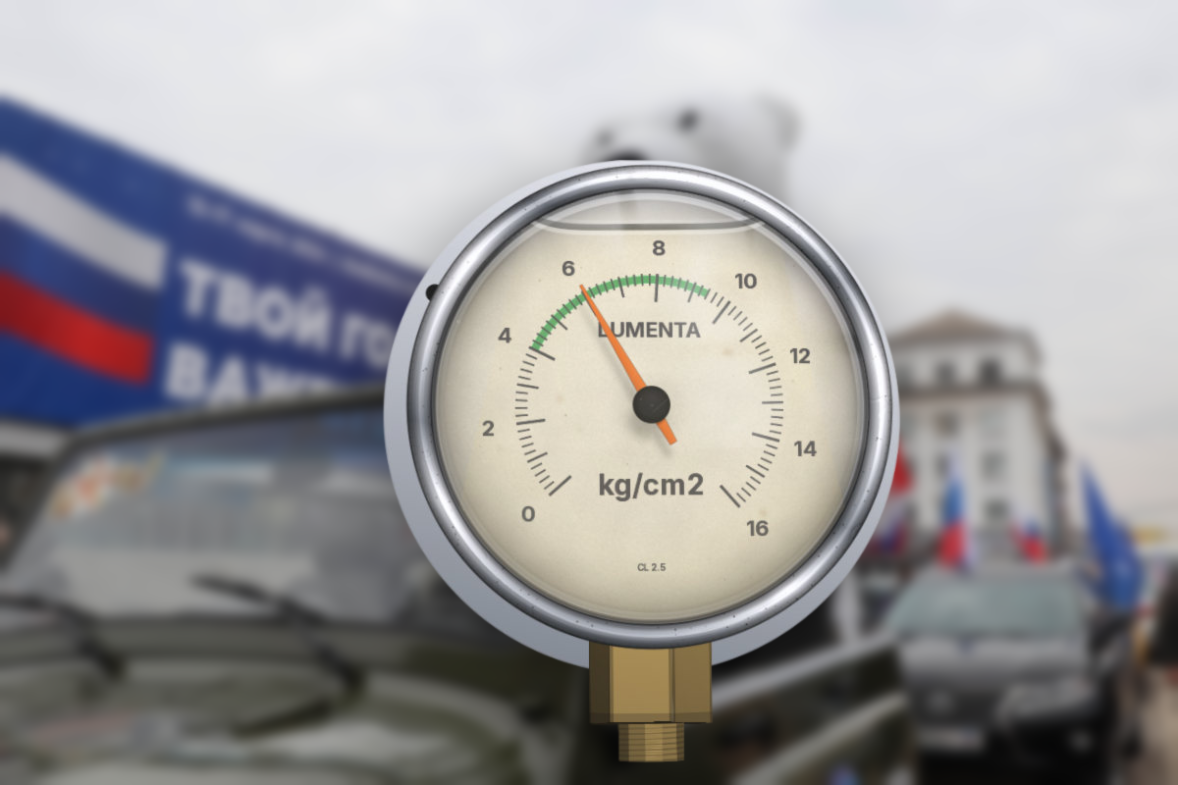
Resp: 6 kg/cm²
